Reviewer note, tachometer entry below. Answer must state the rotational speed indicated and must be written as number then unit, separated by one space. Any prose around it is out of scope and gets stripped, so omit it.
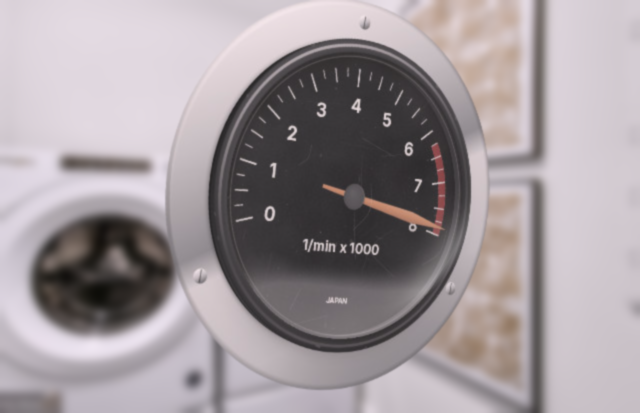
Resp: 7875 rpm
